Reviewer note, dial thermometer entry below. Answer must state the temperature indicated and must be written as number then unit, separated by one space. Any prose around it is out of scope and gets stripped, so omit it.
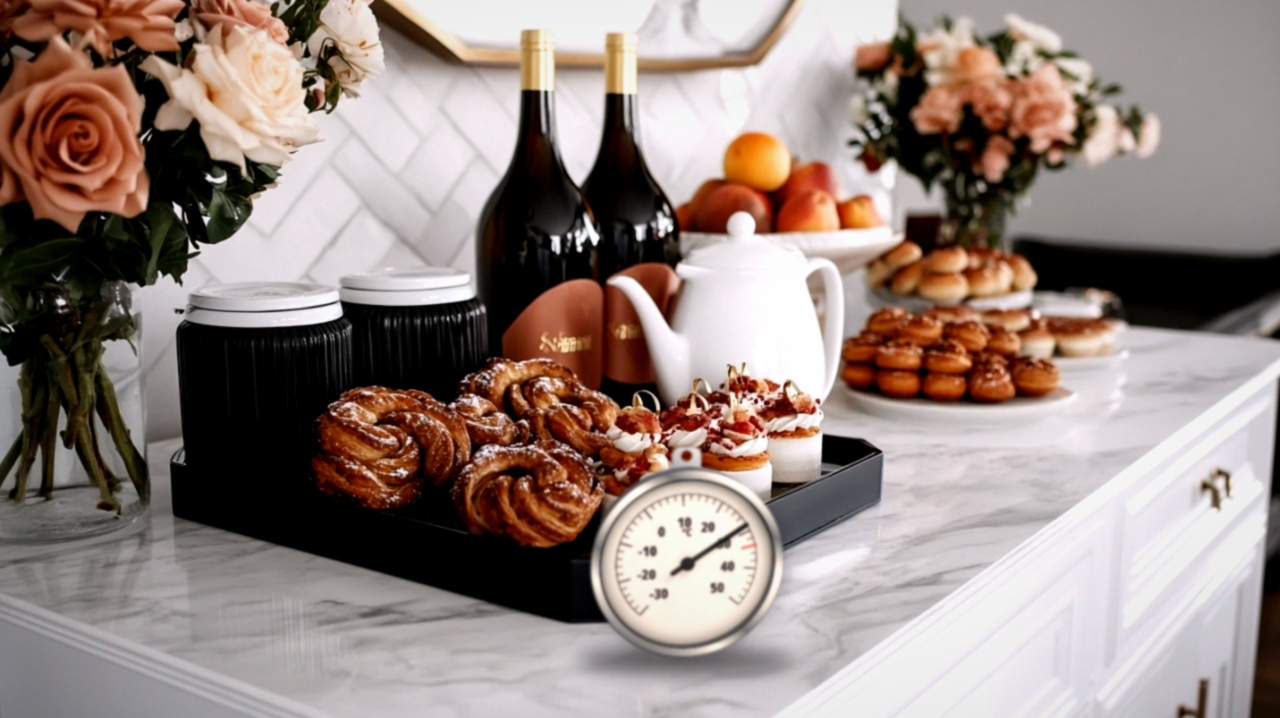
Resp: 28 °C
